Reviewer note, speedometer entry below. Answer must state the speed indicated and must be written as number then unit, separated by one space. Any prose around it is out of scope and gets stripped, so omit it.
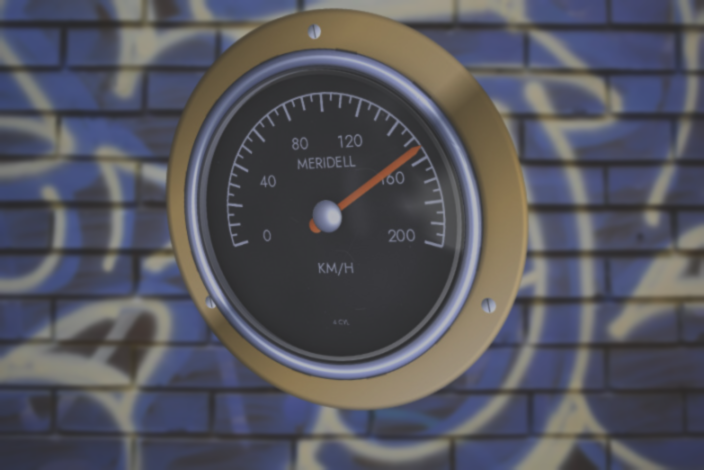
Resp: 155 km/h
